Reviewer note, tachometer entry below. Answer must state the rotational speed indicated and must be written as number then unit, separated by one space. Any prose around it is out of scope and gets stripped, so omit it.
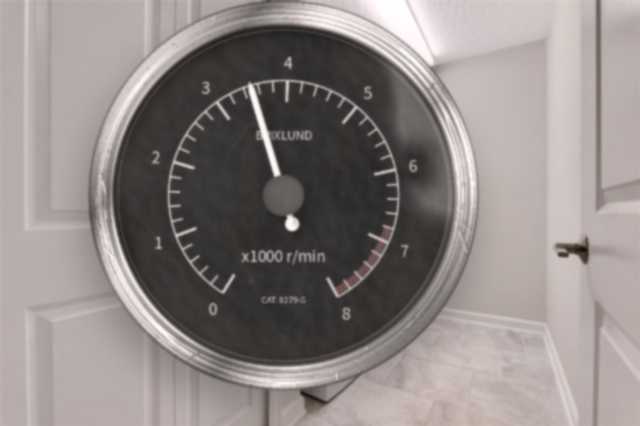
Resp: 3500 rpm
